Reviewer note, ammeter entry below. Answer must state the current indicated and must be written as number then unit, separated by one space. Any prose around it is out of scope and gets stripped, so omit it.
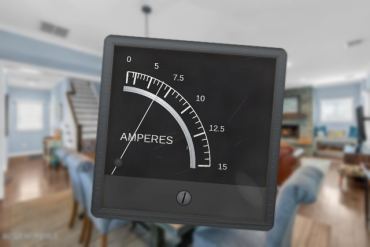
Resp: 6.5 A
